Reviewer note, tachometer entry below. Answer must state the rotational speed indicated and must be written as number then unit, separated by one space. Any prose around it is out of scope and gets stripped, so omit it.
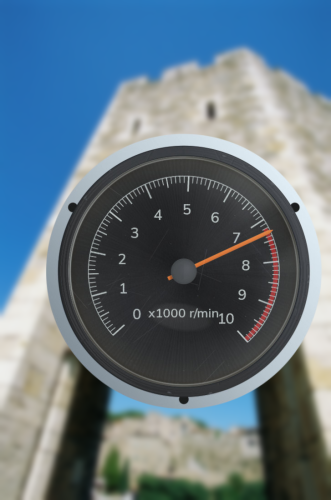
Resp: 7300 rpm
